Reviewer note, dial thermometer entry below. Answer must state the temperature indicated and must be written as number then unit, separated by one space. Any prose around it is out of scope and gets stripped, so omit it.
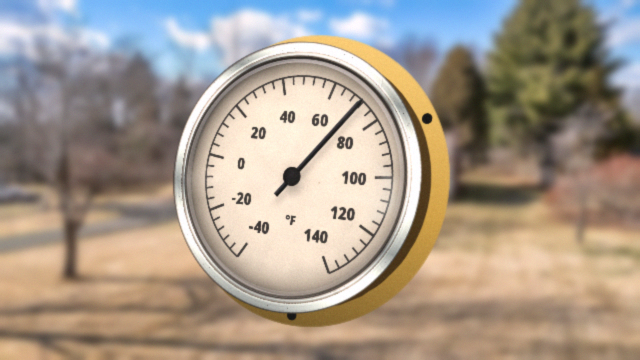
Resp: 72 °F
